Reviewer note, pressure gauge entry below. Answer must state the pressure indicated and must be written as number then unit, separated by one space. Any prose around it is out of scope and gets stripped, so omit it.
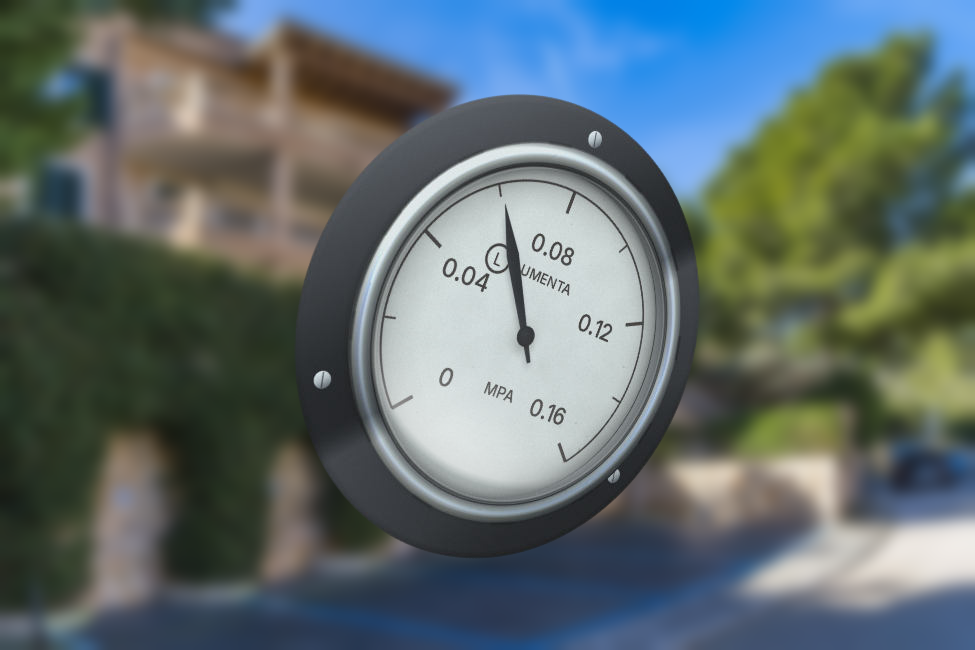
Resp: 0.06 MPa
